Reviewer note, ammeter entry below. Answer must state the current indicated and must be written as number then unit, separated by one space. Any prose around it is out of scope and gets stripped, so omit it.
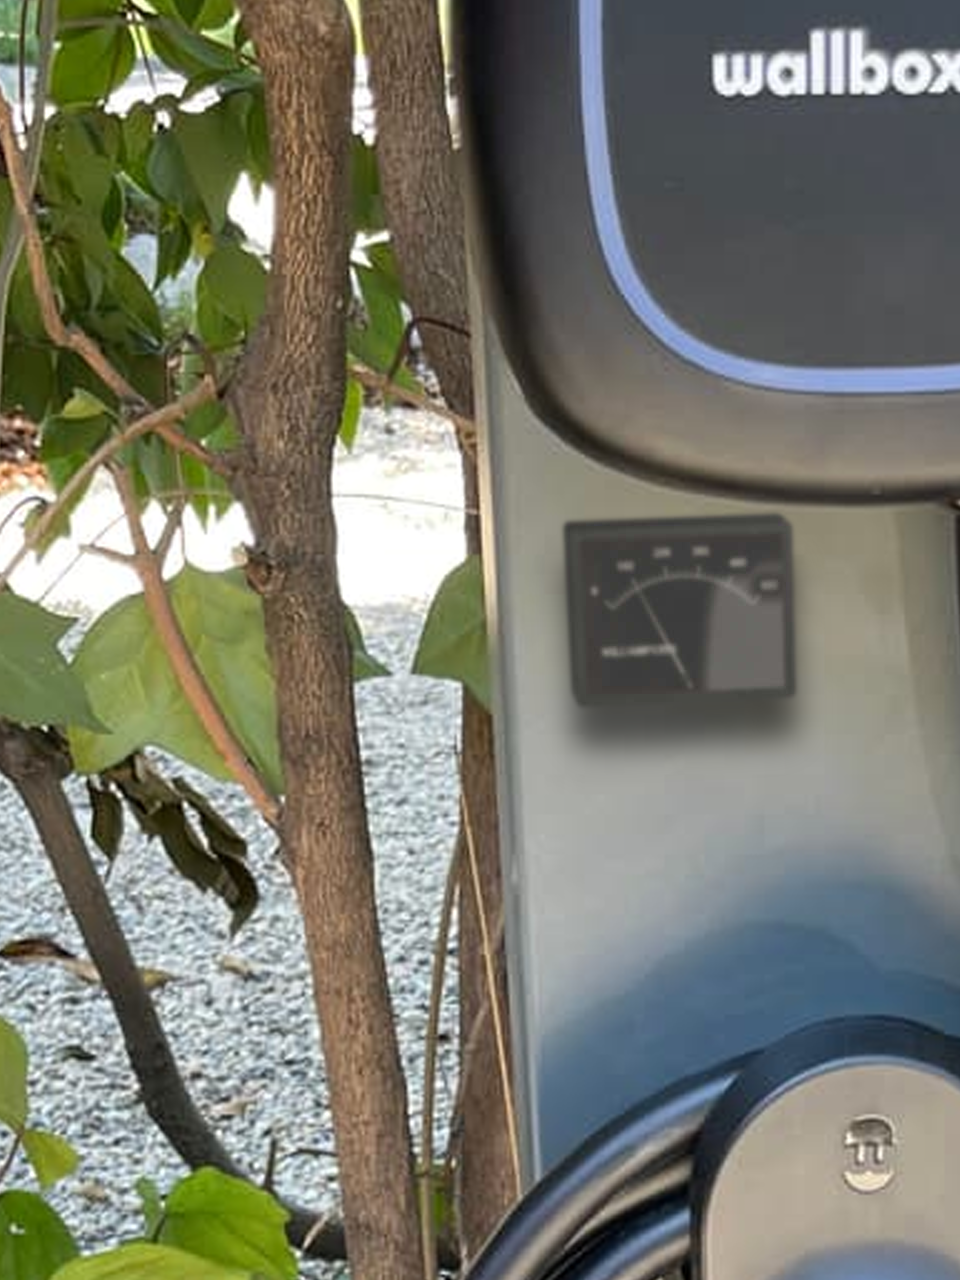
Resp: 100 mA
